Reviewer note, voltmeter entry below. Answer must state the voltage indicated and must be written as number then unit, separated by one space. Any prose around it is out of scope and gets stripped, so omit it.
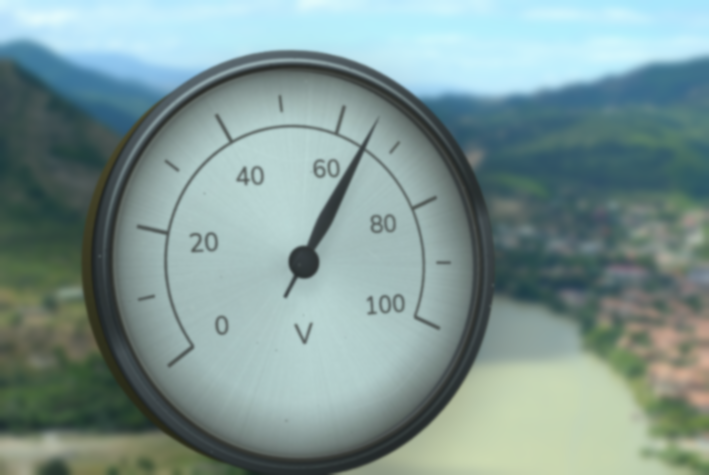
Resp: 65 V
